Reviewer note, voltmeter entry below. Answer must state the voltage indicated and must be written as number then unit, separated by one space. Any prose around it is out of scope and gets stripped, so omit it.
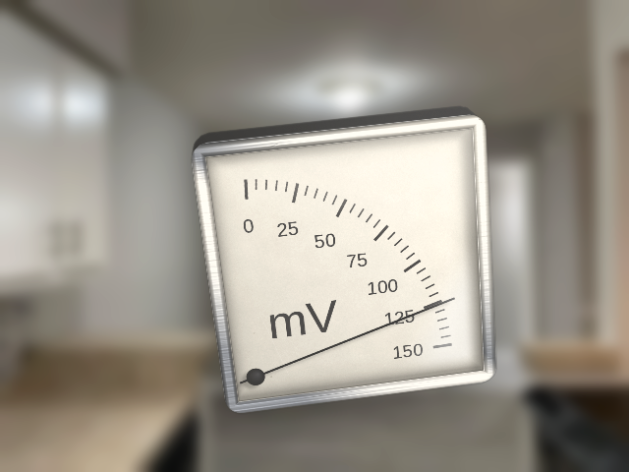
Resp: 125 mV
